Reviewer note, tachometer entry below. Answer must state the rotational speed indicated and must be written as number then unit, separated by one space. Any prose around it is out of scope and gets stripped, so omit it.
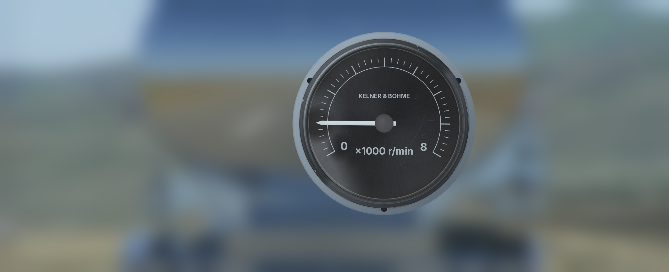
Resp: 1000 rpm
